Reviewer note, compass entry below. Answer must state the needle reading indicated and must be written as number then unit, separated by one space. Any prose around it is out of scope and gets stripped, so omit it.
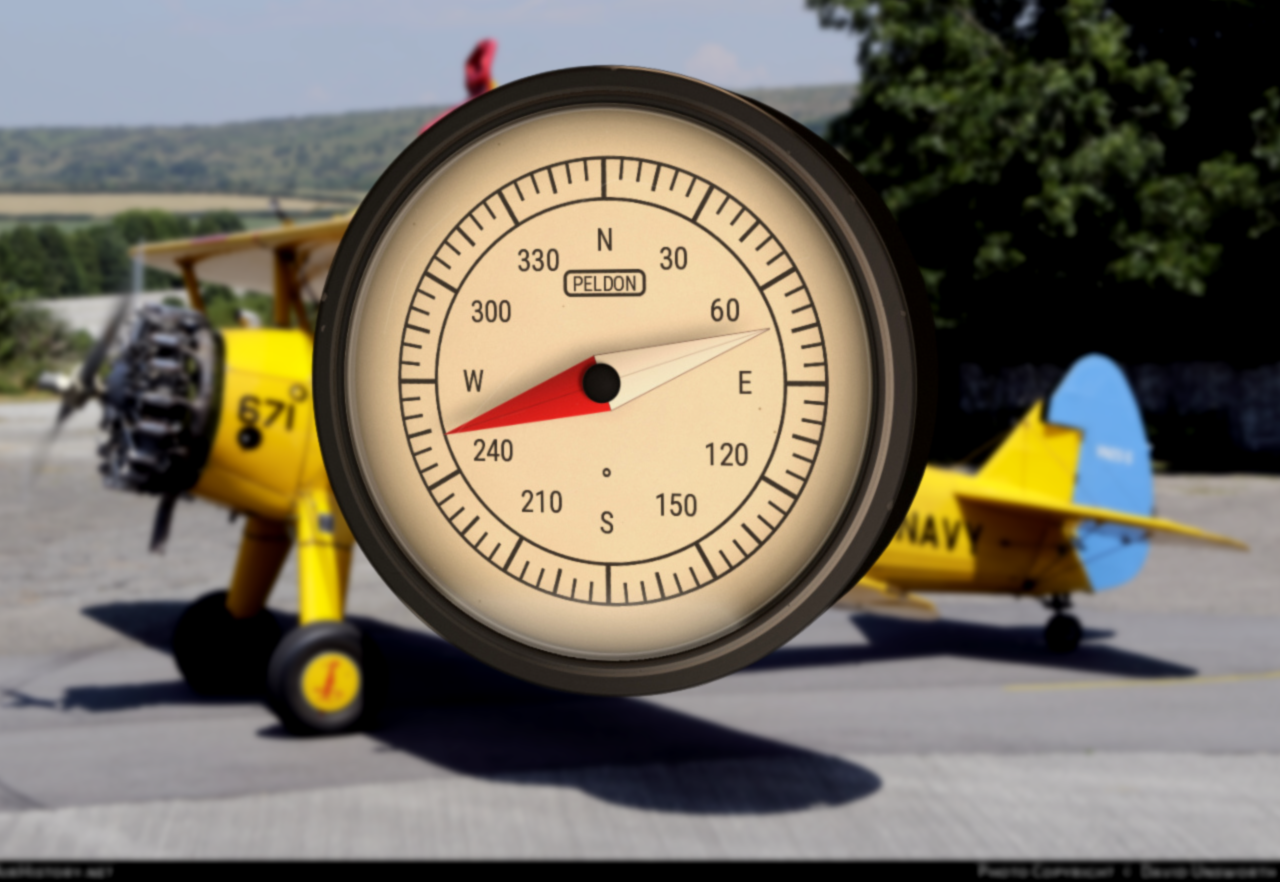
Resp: 252.5 °
